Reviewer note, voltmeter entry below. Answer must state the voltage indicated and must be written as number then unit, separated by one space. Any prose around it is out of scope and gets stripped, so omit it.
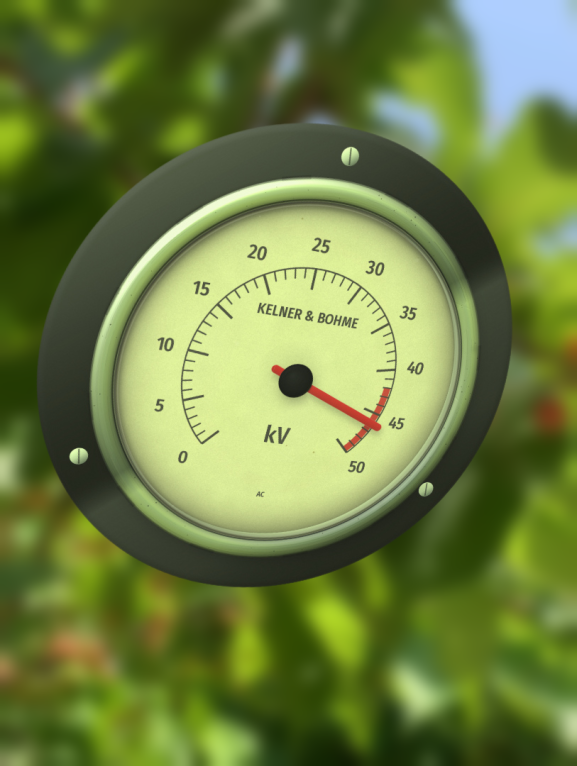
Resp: 46 kV
